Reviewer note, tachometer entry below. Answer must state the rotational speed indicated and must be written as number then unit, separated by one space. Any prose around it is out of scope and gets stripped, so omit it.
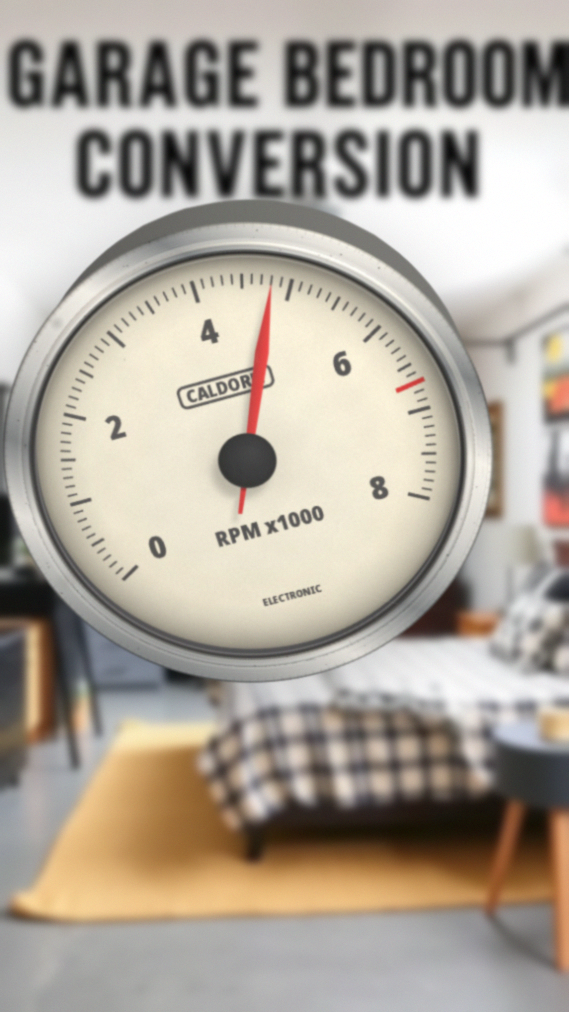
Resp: 4800 rpm
